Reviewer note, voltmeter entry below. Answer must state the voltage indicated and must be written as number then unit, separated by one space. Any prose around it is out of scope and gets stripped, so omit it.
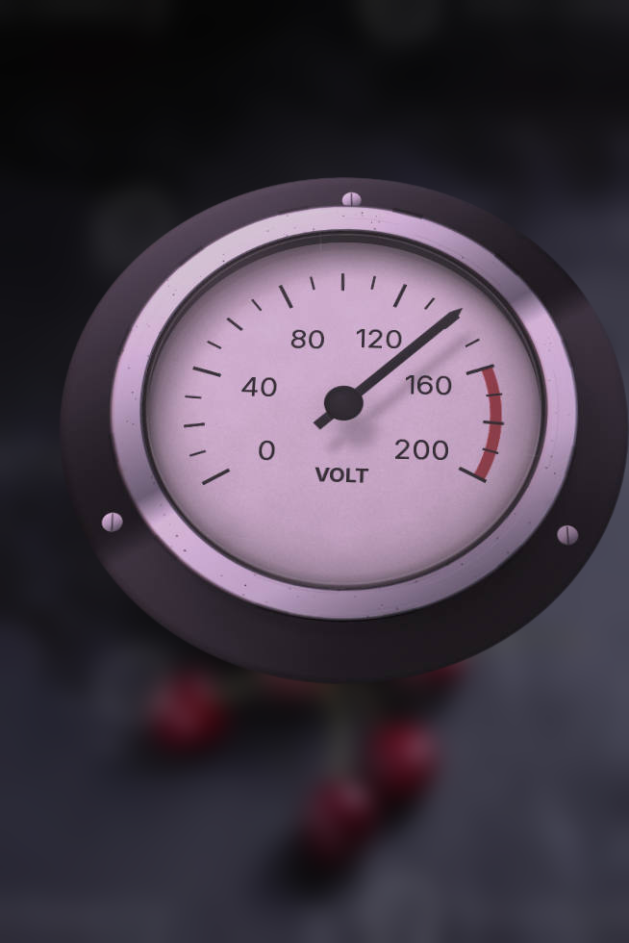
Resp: 140 V
